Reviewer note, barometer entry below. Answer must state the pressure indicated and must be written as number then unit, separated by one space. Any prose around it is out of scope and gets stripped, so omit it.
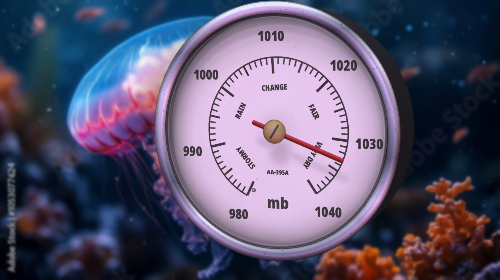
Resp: 1033 mbar
